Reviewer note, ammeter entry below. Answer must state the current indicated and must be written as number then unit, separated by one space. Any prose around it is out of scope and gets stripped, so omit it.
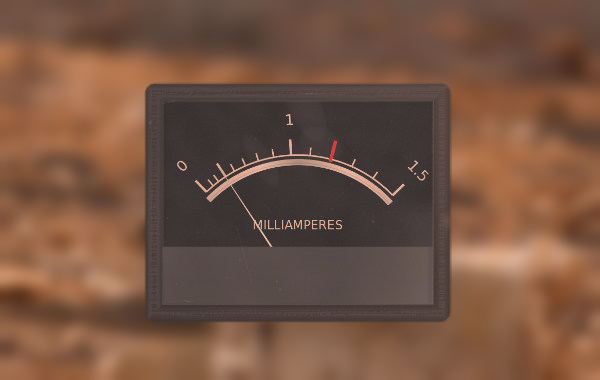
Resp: 0.5 mA
